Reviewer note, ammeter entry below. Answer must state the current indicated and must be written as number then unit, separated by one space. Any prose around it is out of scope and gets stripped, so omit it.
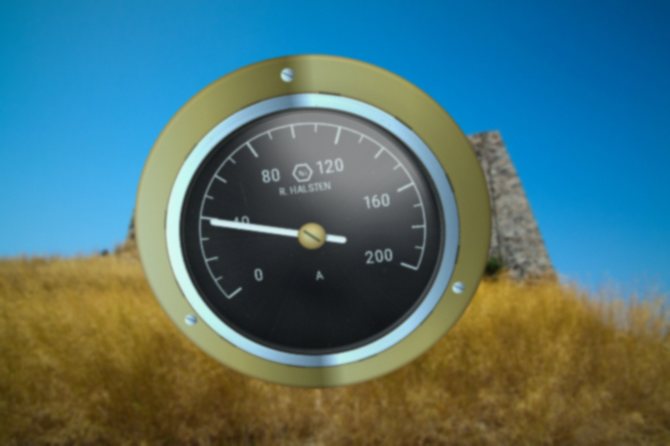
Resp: 40 A
